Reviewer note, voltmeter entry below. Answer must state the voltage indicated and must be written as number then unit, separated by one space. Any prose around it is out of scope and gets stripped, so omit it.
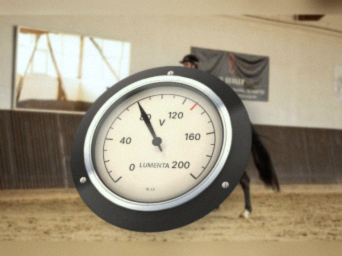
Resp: 80 V
